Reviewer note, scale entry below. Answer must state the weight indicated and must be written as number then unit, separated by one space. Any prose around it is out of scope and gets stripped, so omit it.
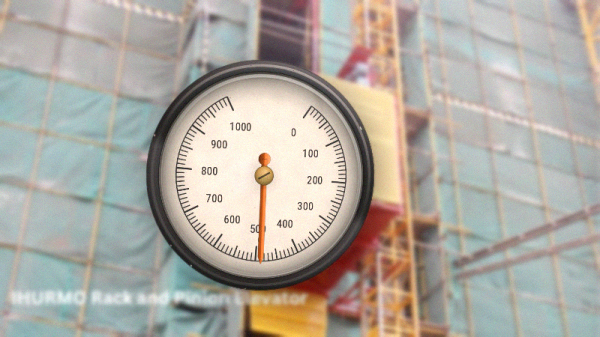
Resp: 490 g
